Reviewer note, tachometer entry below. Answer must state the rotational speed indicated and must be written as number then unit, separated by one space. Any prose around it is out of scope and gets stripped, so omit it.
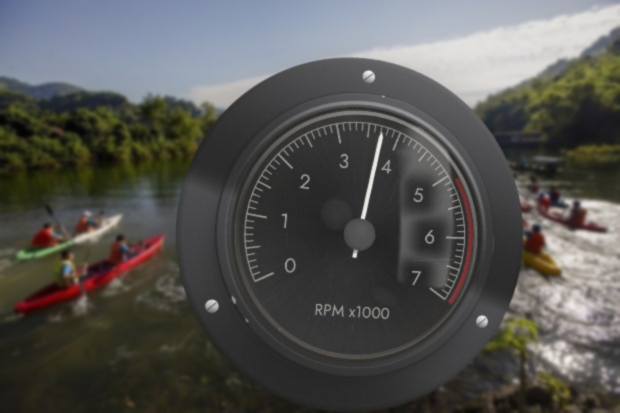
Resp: 3700 rpm
